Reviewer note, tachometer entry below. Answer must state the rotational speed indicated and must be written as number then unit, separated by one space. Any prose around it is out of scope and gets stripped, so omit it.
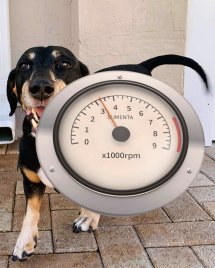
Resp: 3250 rpm
